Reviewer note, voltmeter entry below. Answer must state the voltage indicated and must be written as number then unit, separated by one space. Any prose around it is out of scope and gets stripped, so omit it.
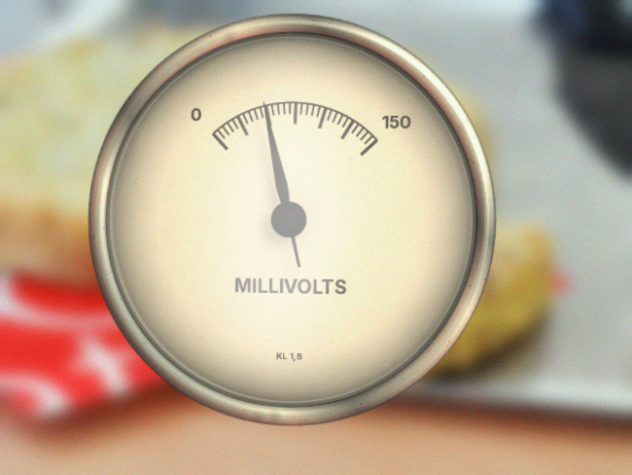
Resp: 50 mV
